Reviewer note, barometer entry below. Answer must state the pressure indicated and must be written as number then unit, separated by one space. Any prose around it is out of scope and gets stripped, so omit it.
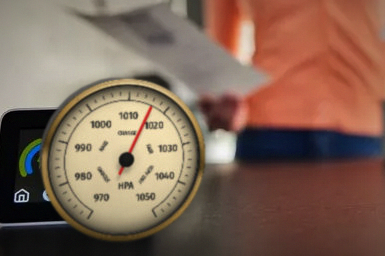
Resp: 1016 hPa
